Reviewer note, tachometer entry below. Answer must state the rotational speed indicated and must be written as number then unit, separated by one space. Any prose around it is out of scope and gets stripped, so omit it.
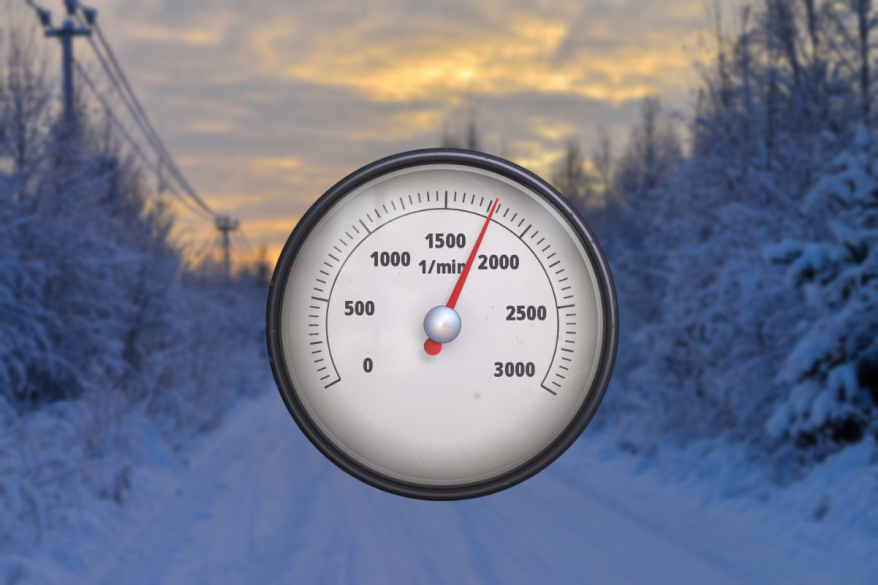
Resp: 1775 rpm
